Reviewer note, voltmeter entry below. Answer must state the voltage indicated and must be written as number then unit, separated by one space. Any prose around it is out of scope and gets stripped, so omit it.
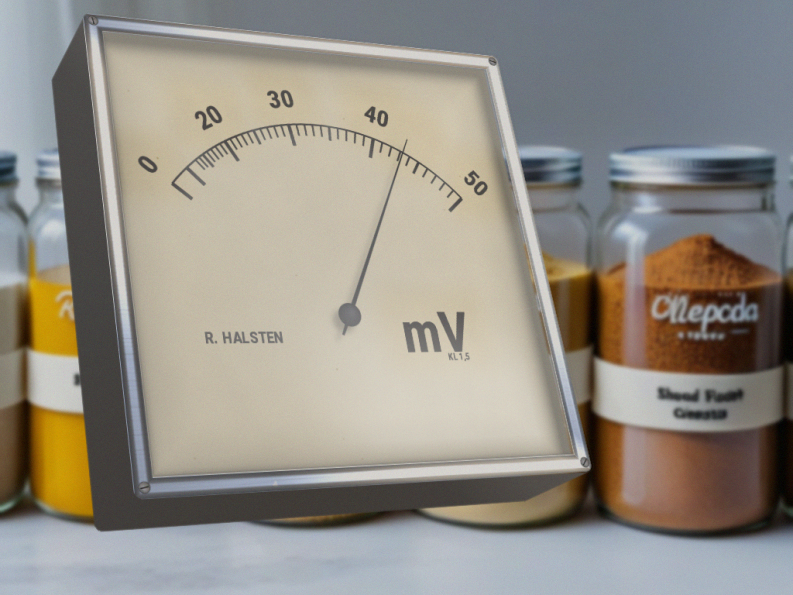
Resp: 43 mV
